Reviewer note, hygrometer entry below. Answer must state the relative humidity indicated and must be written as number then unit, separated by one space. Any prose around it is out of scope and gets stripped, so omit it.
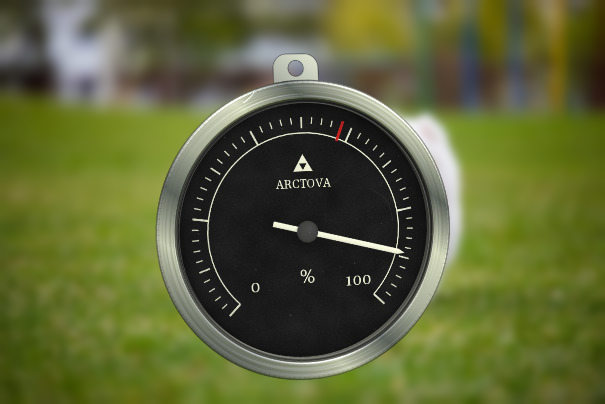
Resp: 89 %
